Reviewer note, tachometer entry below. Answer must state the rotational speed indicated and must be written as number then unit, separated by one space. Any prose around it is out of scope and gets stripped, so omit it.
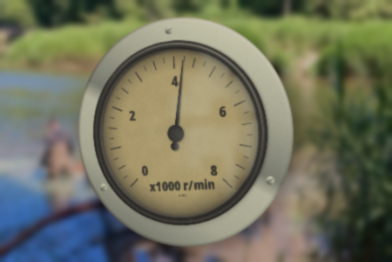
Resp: 4250 rpm
